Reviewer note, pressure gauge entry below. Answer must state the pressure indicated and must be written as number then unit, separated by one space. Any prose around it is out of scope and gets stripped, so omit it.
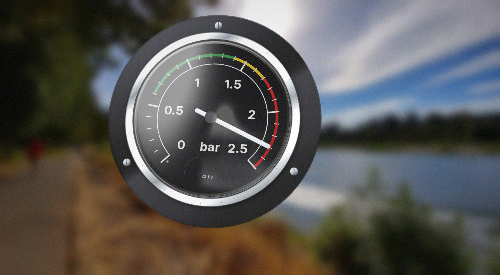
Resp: 2.3 bar
